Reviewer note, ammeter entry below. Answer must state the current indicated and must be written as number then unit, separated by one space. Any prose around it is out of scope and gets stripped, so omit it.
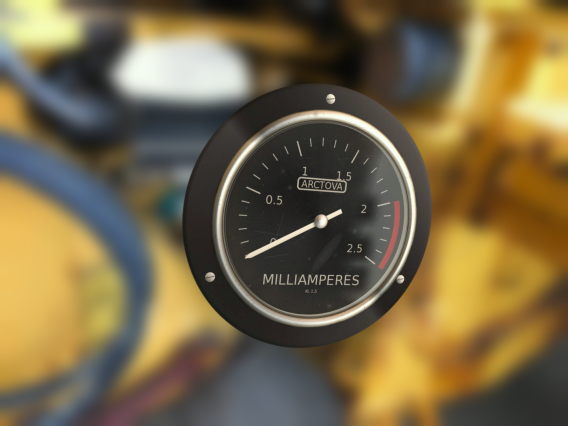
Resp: 0 mA
